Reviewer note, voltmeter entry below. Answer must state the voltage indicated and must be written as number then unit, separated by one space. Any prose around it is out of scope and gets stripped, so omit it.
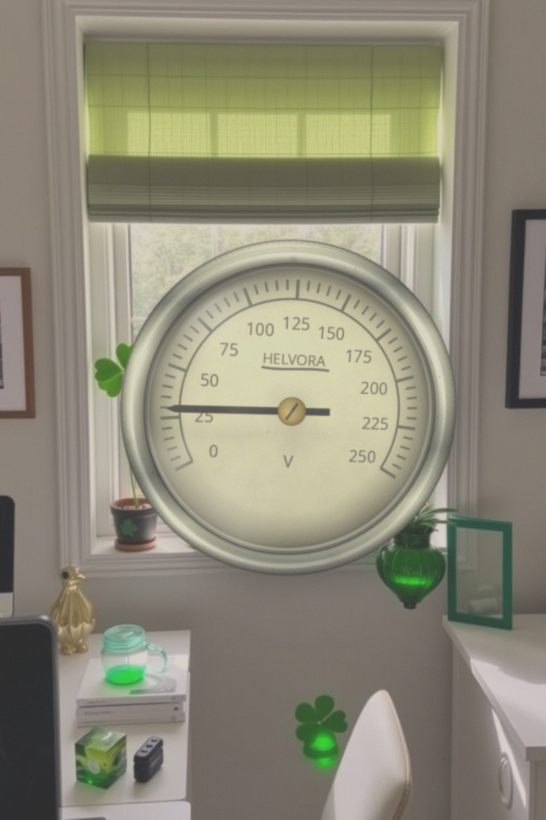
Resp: 30 V
